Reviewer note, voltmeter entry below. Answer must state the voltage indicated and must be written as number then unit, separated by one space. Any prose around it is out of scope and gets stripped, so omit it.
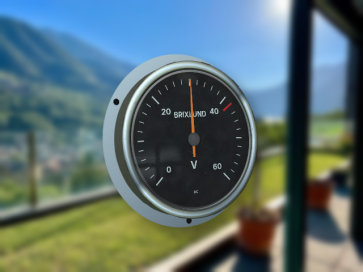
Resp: 30 V
